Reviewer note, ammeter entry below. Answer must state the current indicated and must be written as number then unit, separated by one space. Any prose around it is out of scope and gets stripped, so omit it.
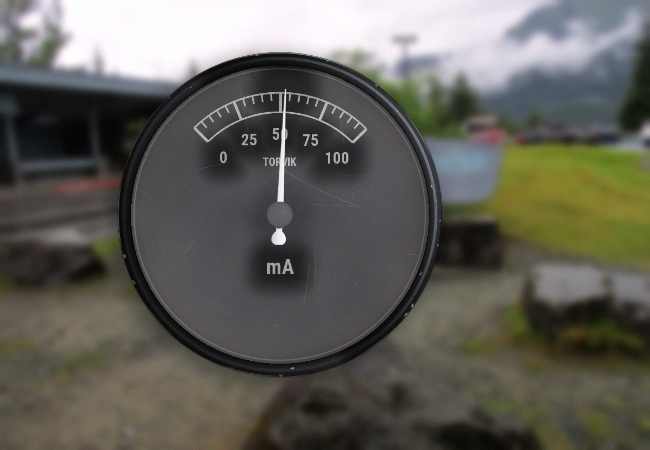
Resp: 52.5 mA
